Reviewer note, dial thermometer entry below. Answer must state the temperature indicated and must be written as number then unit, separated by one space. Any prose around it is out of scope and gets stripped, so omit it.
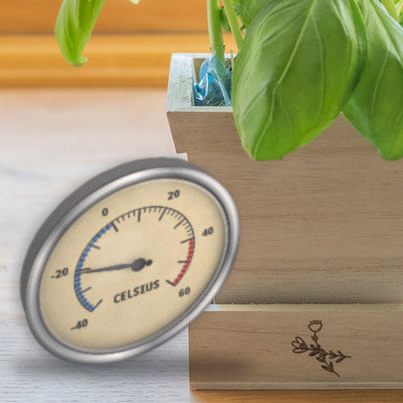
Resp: -20 °C
